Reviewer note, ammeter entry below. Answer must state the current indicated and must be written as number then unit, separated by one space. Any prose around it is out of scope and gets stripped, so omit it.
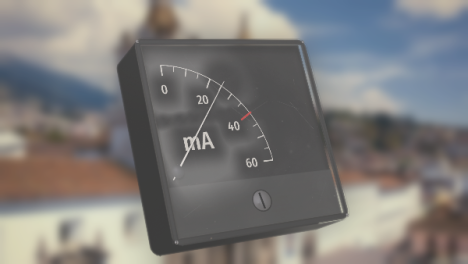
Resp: 25 mA
